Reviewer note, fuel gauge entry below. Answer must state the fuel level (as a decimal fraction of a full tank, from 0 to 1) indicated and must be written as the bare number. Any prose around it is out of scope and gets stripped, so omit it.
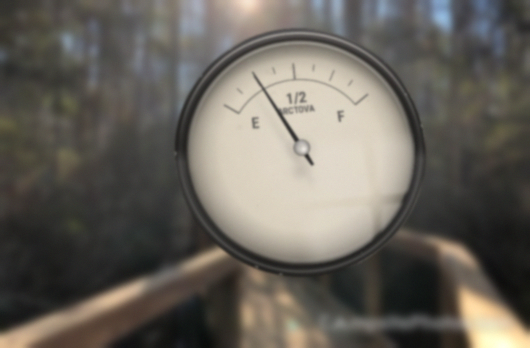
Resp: 0.25
